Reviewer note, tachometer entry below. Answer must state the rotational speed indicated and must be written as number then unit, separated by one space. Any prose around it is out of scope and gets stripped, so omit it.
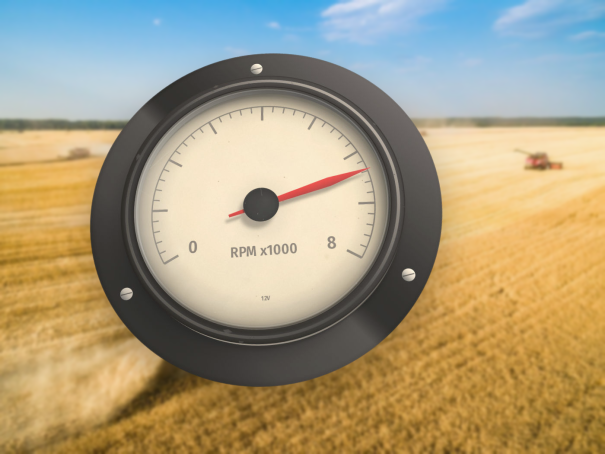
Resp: 6400 rpm
